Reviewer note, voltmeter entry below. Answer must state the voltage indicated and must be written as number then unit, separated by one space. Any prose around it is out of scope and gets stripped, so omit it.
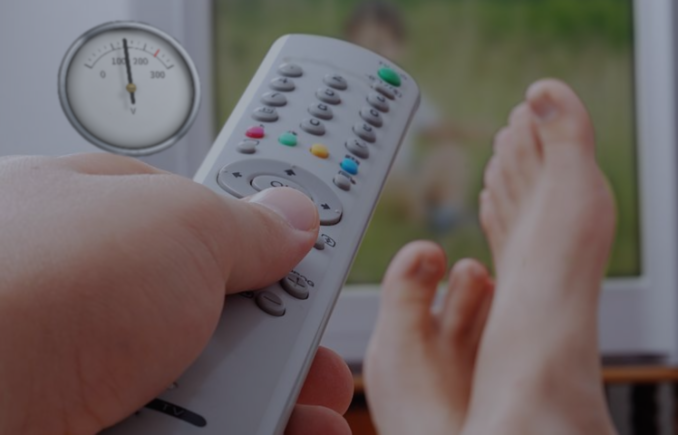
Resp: 140 V
